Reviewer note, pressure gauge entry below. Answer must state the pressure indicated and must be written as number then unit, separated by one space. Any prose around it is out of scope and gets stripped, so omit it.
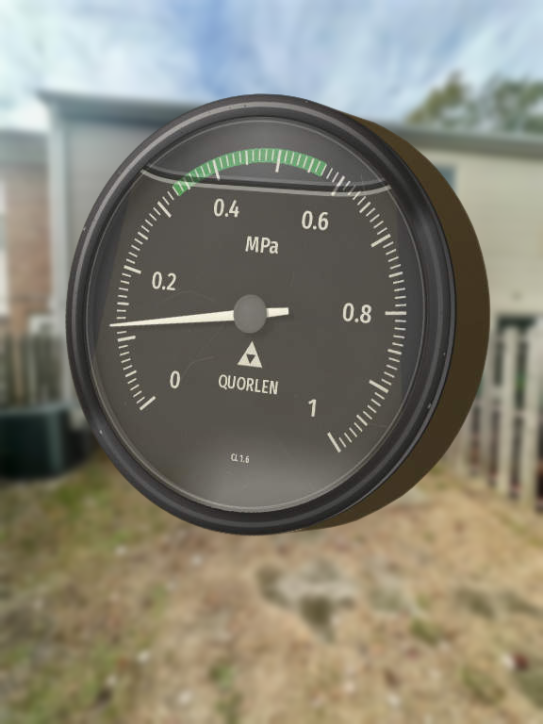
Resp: 0.12 MPa
